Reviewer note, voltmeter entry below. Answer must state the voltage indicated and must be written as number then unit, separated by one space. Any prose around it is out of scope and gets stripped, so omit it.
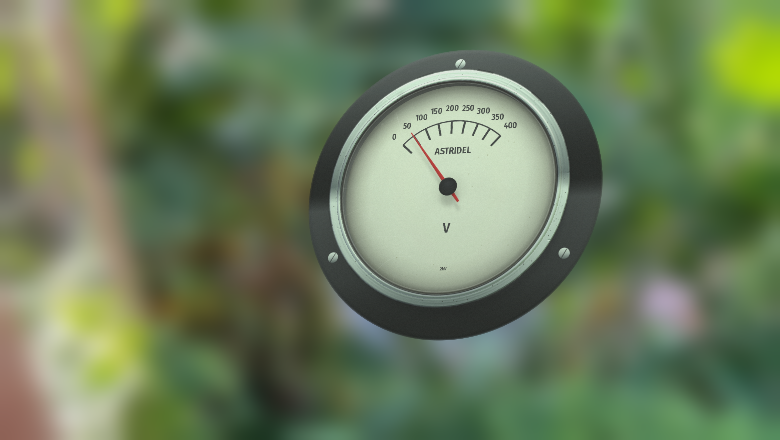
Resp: 50 V
